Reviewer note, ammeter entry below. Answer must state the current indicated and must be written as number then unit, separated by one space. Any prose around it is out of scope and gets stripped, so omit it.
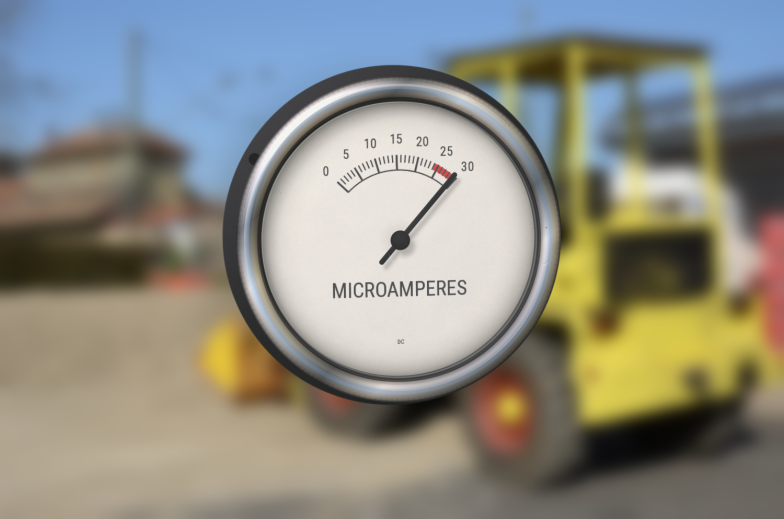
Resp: 29 µA
